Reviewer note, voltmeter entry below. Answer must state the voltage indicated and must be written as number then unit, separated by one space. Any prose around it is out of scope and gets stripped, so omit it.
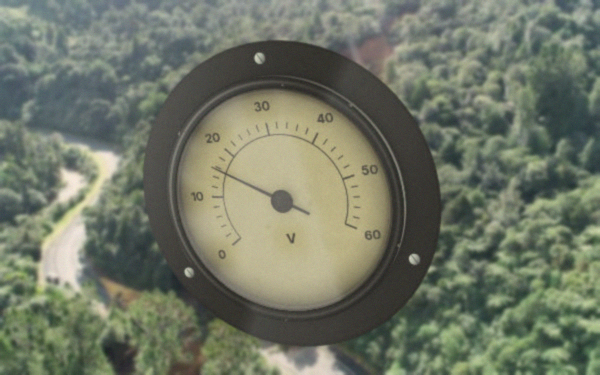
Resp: 16 V
